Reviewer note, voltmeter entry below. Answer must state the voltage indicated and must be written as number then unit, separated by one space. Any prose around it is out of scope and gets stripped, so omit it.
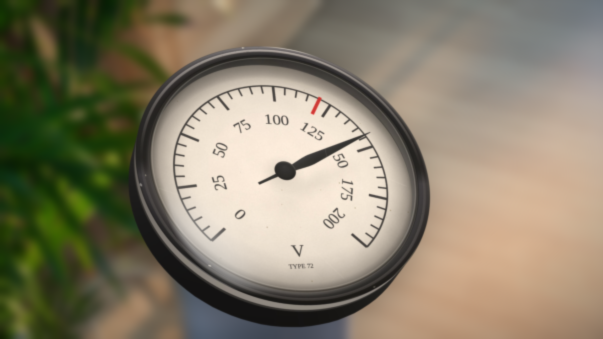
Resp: 145 V
